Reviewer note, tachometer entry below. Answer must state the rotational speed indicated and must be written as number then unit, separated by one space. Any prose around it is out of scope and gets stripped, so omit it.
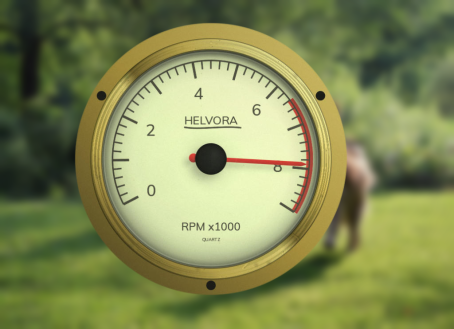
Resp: 7900 rpm
